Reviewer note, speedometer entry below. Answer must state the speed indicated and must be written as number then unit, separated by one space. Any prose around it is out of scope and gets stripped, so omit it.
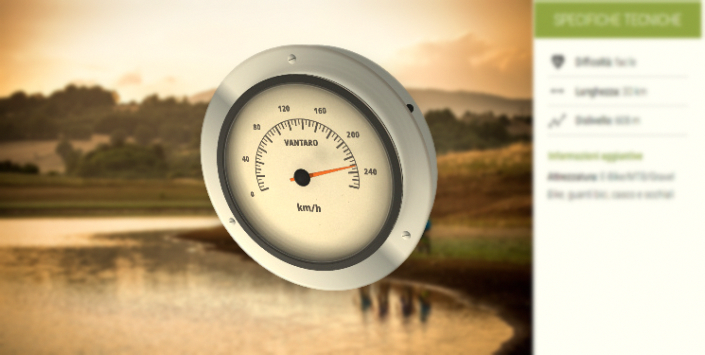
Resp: 230 km/h
